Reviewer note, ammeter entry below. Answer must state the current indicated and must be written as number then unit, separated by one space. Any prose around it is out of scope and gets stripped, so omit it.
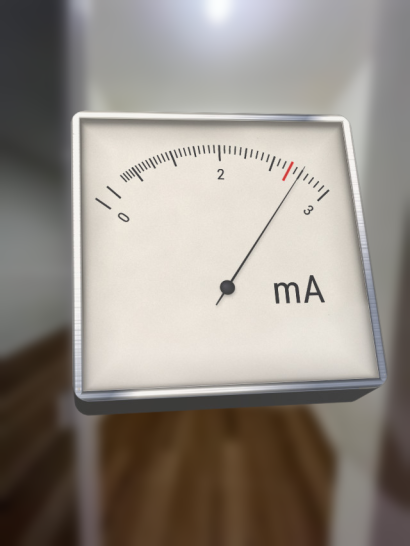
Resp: 2.75 mA
